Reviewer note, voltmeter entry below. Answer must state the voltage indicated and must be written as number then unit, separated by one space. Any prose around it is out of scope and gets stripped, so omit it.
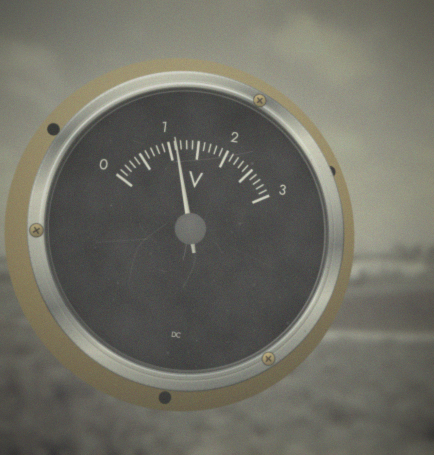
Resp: 1.1 V
